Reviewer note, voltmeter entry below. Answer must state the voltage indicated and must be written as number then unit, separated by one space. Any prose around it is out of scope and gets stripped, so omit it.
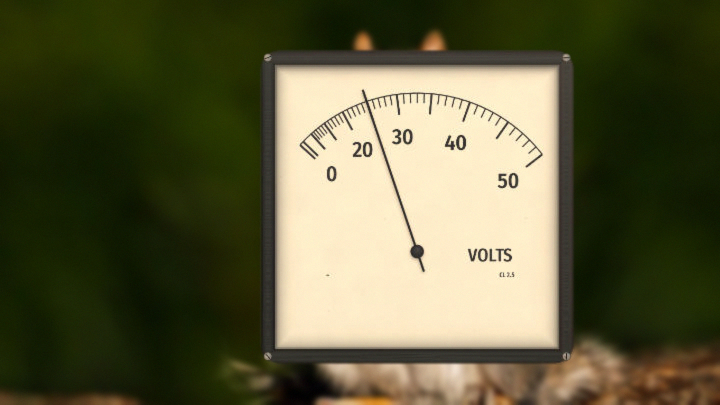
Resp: 25 V
